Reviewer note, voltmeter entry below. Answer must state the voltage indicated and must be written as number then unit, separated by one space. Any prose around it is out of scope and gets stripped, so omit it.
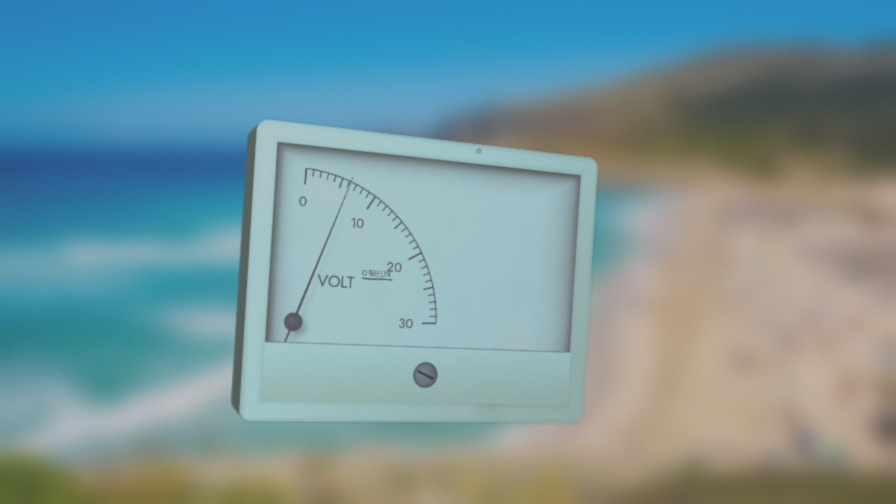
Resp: 6 V
